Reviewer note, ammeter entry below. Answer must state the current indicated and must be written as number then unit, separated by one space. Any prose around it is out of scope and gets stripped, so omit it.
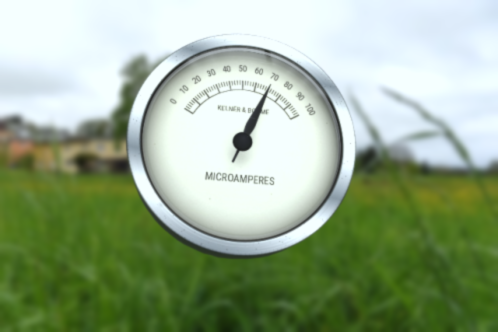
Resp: 70 µA
